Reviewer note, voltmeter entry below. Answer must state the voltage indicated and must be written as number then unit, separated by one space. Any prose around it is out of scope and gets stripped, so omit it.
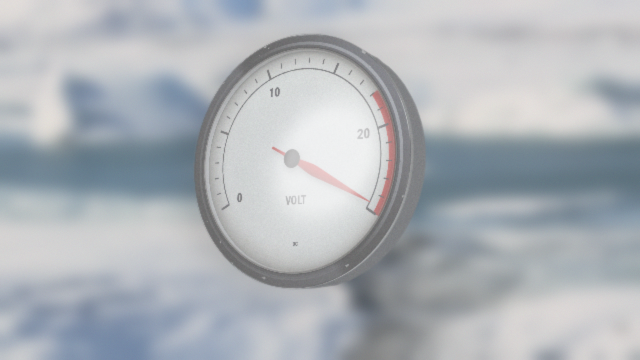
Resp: 24.5 V
